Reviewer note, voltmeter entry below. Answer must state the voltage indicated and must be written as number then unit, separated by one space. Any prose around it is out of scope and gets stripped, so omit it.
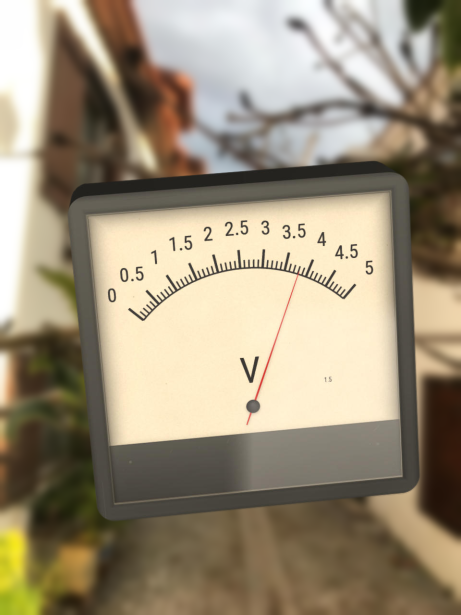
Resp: 3.8 V
